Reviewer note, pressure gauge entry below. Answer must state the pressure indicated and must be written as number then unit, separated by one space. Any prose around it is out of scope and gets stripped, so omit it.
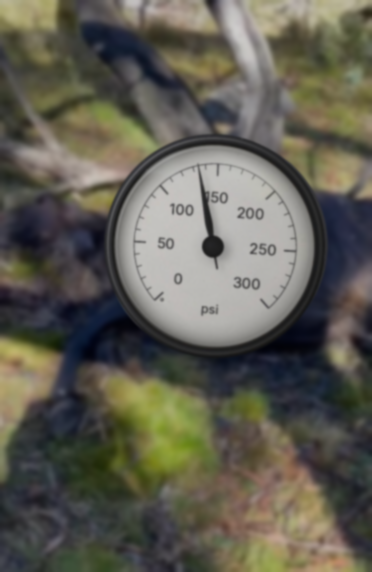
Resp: 135 psi
